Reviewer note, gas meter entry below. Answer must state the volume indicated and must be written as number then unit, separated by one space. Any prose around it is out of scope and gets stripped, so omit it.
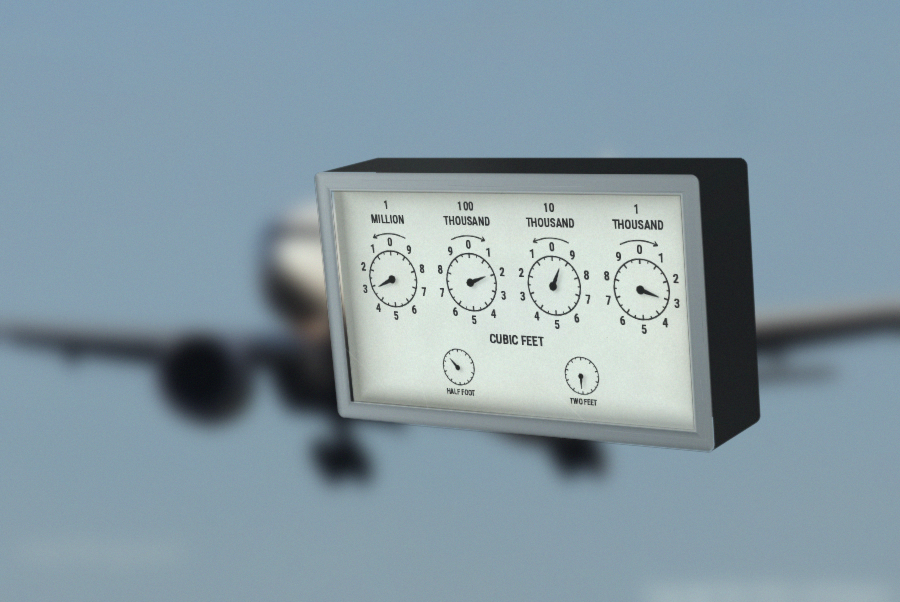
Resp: 319300 ft³
